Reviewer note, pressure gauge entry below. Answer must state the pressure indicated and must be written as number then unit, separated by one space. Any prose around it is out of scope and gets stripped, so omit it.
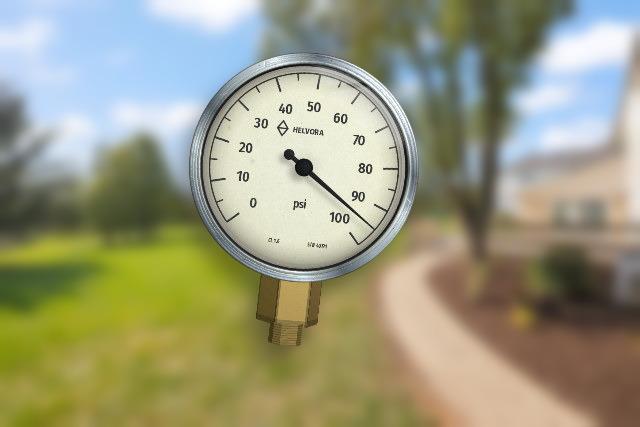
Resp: 95 psi
